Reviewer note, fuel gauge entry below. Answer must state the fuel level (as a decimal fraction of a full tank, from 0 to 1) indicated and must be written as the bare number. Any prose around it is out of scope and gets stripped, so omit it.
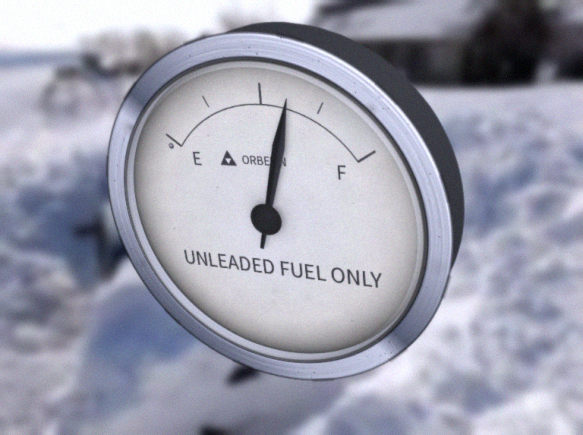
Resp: 0.625
